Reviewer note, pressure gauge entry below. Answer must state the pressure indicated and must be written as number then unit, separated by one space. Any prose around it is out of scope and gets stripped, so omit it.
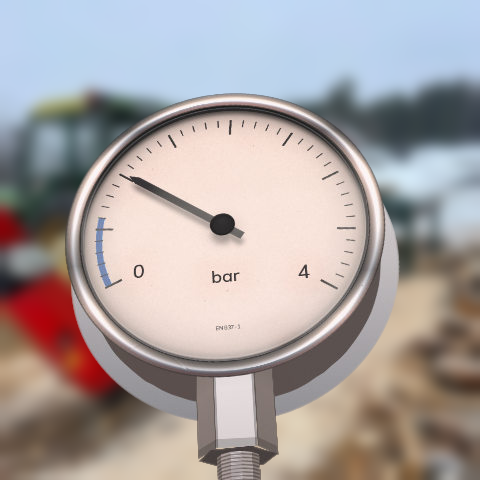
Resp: 1 bar
